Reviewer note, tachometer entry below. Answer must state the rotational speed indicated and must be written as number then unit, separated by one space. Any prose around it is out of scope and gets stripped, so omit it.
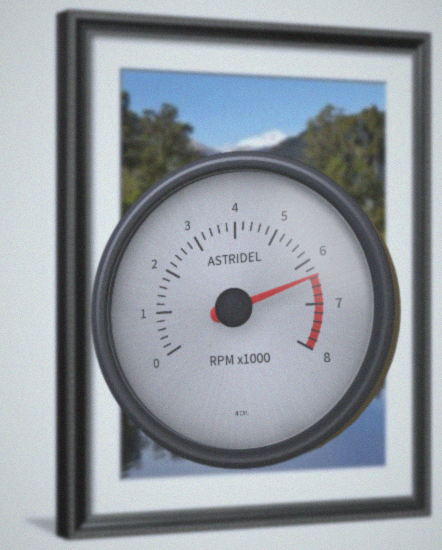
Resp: 6400 rpm
